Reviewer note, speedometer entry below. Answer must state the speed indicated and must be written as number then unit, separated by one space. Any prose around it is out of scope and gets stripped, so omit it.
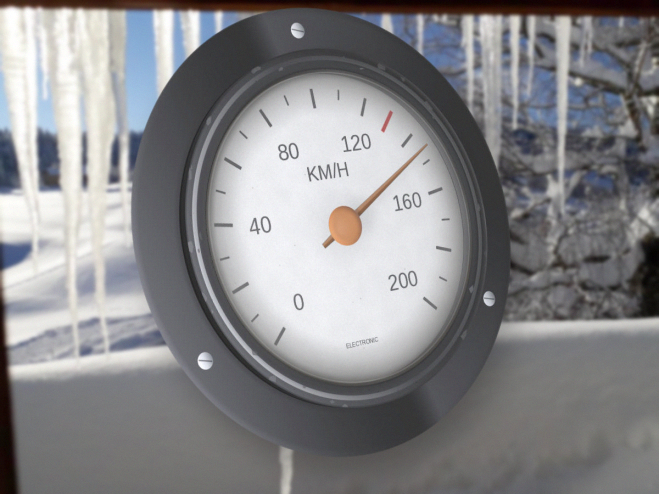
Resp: 145 km/h
